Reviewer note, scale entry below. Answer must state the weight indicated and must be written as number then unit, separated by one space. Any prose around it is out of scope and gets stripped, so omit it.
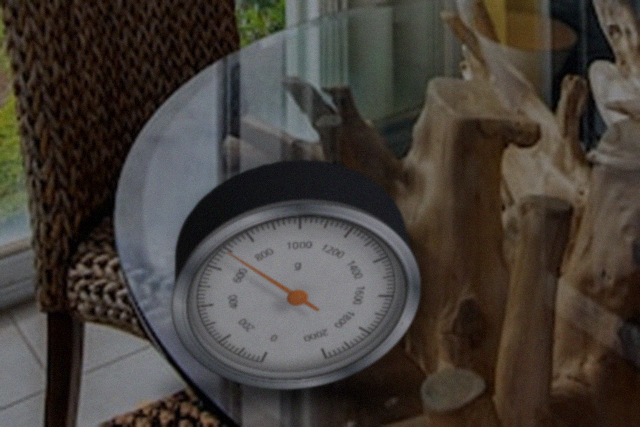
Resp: 700 g
